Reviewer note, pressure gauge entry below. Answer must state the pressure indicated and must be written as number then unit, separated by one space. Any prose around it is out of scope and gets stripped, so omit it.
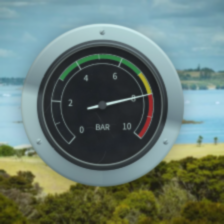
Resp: 8 bar
